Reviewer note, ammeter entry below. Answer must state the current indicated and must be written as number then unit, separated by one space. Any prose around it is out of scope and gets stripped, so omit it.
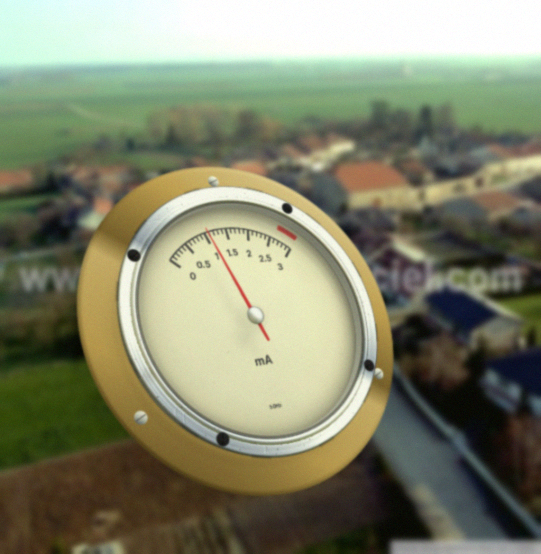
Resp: 1 mA
